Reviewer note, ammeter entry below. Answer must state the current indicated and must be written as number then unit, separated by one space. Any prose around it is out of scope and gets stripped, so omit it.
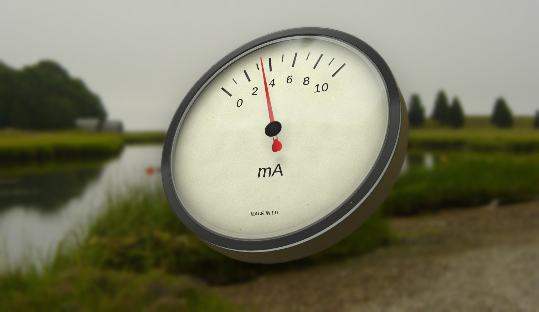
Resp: 3.5 mA
